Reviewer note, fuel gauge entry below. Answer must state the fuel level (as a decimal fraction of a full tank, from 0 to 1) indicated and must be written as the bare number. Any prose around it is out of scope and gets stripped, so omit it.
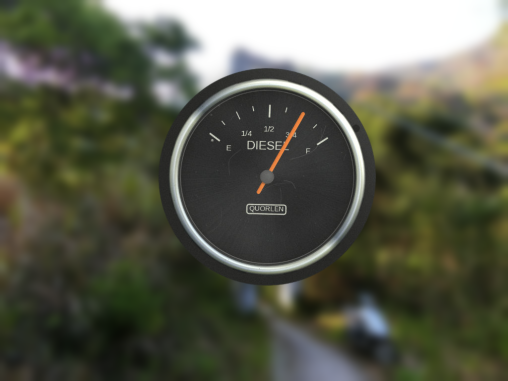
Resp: 0.75
